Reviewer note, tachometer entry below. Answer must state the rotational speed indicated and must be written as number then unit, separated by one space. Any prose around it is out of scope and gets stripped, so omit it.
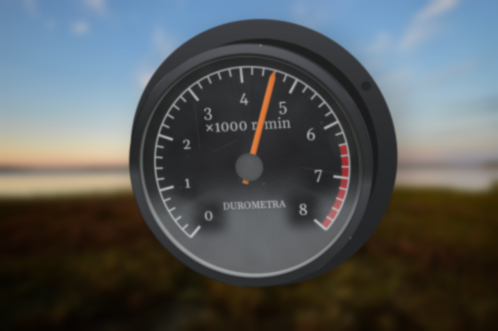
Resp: 4600 rpm
